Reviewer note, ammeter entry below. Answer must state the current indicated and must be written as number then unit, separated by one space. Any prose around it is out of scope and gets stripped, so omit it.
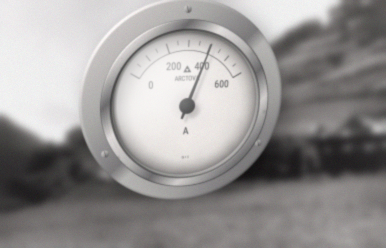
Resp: 400 A
